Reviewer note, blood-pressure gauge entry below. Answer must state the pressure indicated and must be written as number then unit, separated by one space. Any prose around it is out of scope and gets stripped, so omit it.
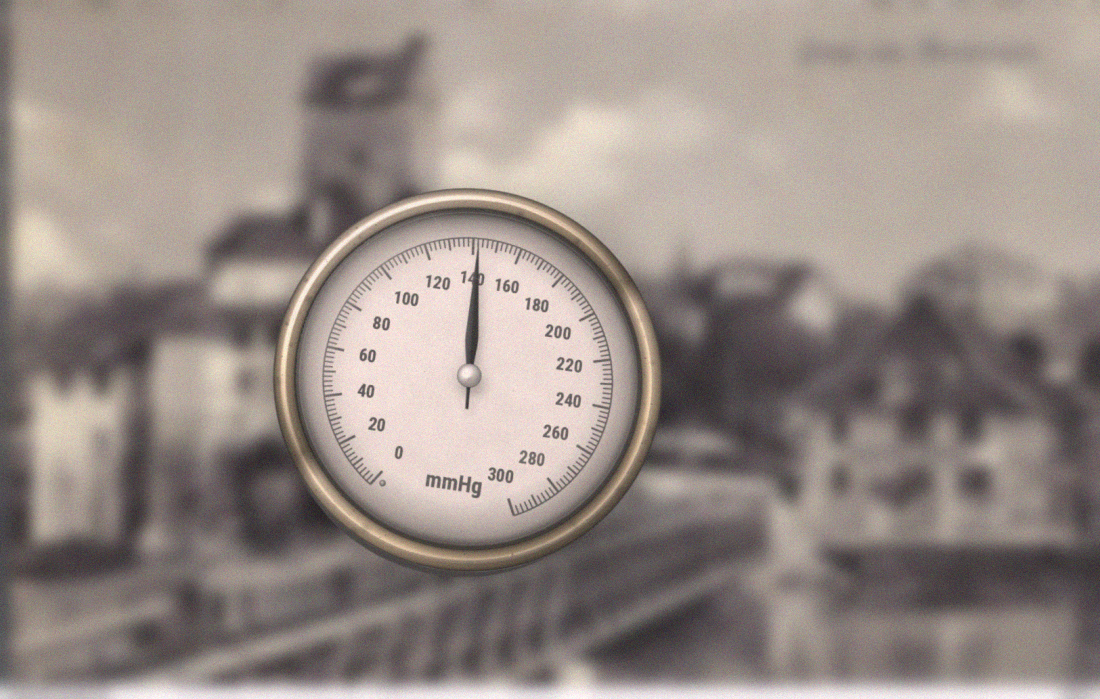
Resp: 142 mmHg
